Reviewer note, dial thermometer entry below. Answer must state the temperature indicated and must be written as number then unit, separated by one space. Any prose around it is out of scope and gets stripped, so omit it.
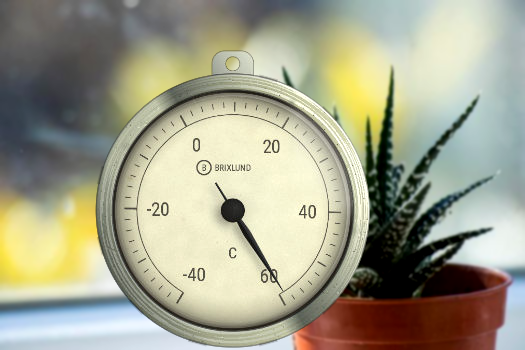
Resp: 59 °C
